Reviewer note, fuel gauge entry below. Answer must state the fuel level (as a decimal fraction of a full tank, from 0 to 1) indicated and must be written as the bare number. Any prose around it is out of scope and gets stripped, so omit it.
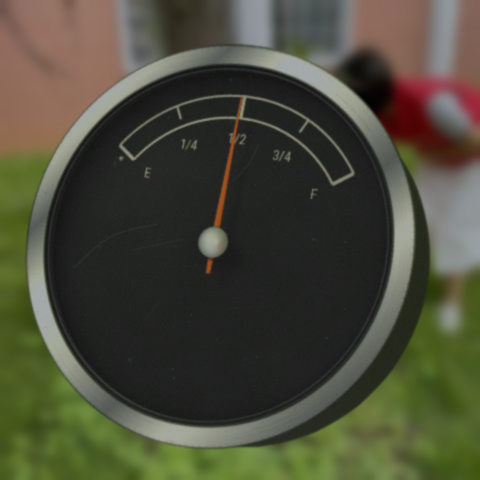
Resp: 0.5
